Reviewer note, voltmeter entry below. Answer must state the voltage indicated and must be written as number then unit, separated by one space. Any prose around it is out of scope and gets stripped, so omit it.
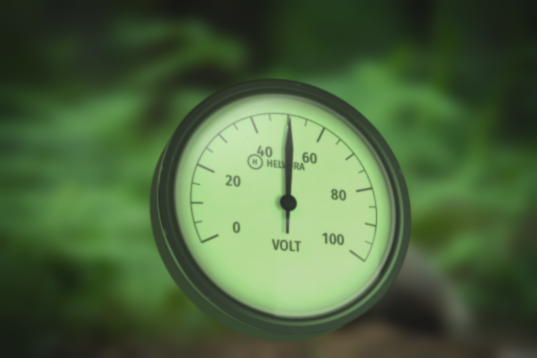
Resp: 50 V
